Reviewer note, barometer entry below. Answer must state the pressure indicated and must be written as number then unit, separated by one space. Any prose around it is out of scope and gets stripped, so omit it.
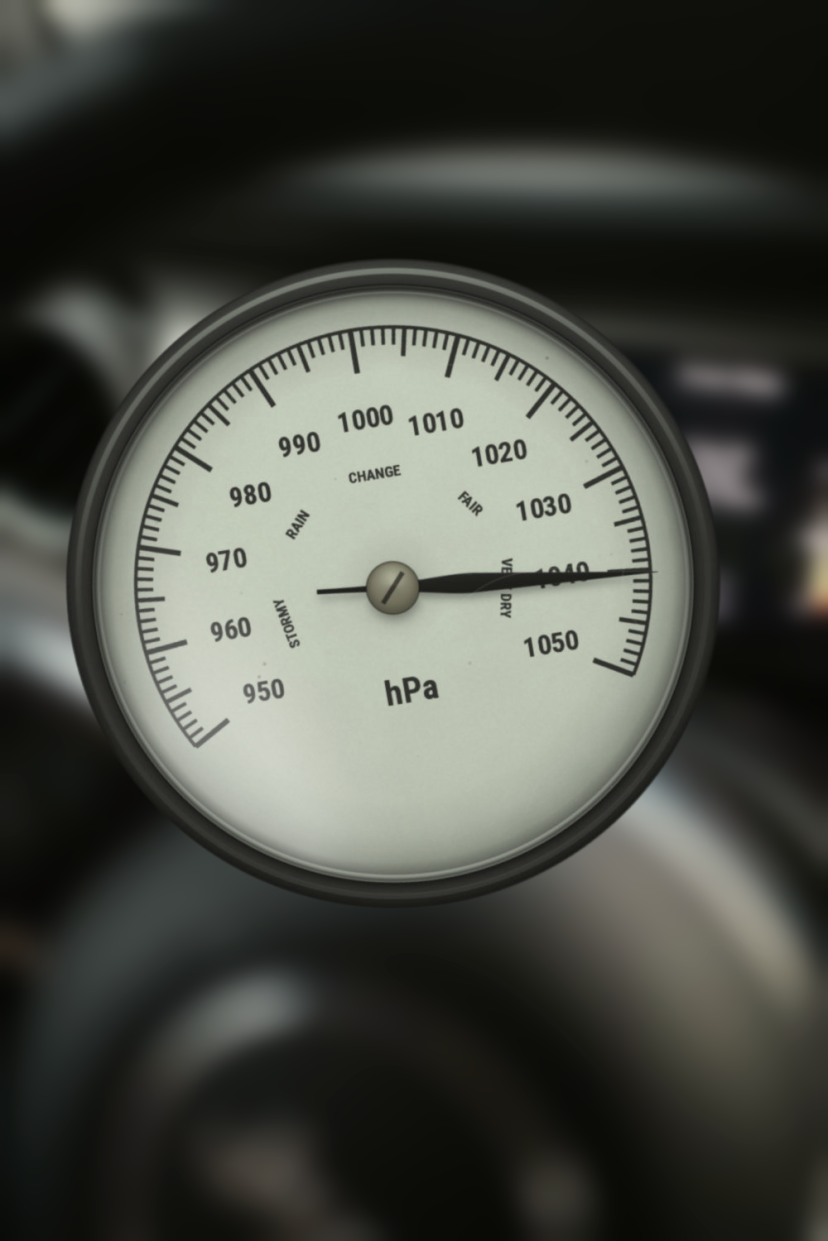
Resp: 1040 hPa
